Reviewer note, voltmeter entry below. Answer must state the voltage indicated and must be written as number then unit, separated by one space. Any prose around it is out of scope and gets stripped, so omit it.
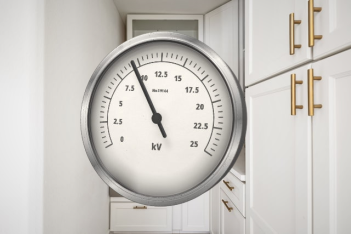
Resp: 9.5 kV
